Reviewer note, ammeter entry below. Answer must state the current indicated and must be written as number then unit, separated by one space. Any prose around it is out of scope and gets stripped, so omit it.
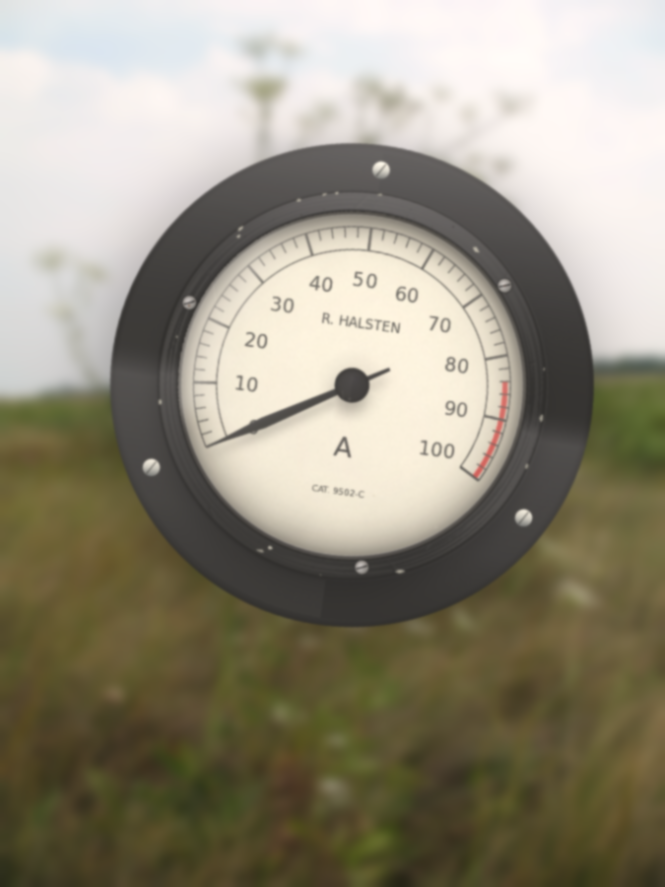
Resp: 0 A
